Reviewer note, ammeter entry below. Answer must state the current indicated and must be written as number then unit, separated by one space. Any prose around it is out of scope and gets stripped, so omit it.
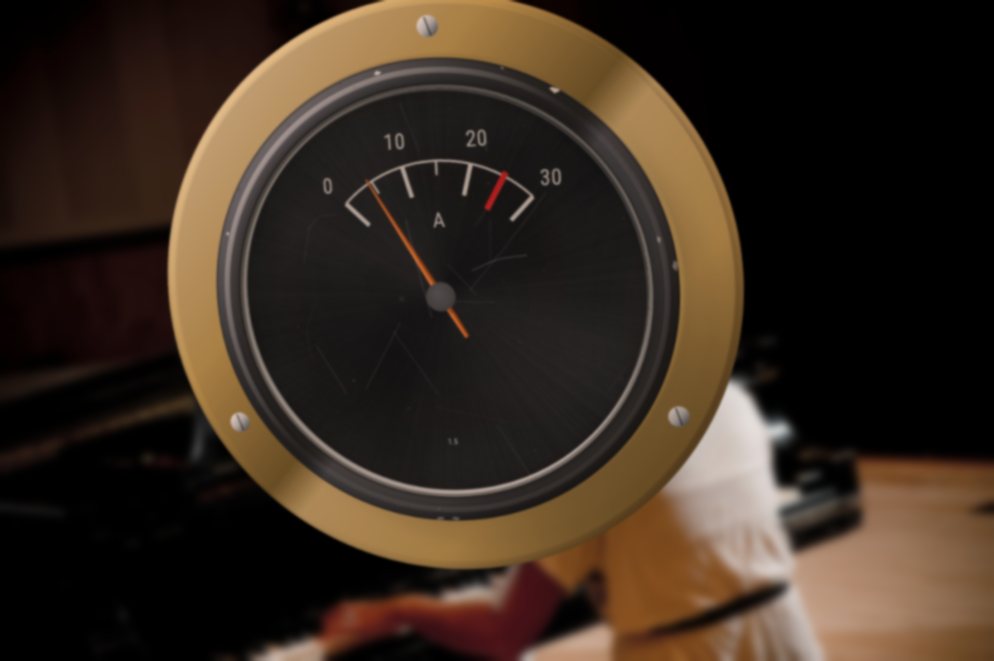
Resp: 5 A
